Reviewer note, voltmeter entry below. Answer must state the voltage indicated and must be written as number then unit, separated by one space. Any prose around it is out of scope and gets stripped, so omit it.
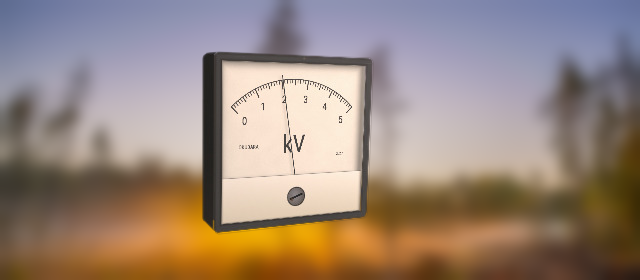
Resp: 2 kV
